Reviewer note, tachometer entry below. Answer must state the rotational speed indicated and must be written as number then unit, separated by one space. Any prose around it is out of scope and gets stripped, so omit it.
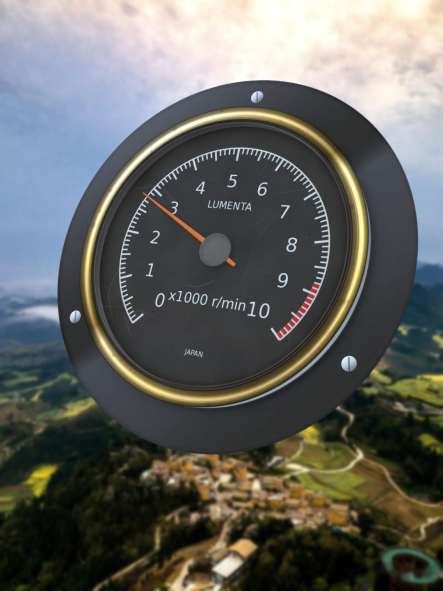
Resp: 2800 rpm
